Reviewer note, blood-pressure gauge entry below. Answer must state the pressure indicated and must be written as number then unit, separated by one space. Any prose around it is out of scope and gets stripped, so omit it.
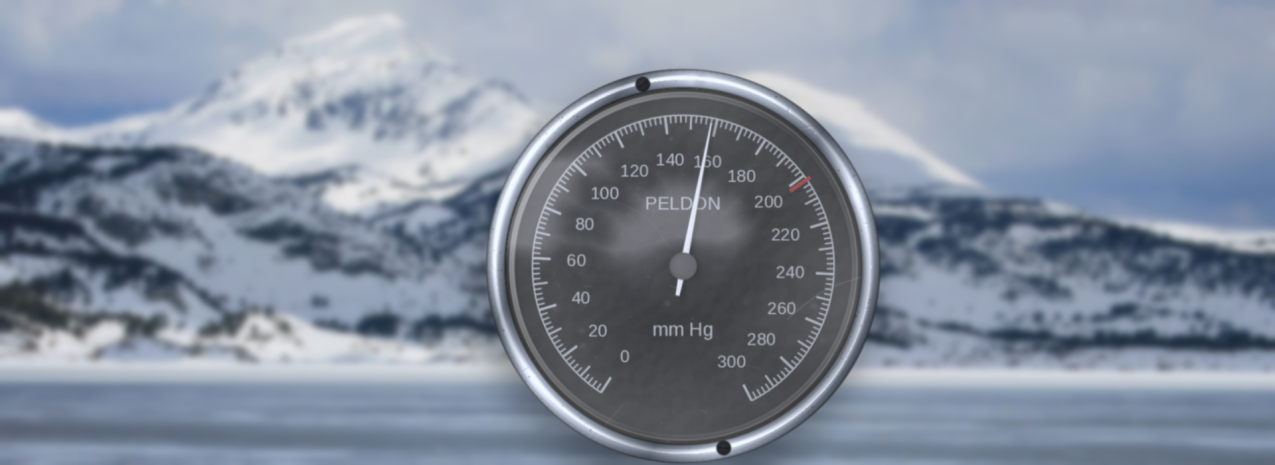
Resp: 158 mmHg
